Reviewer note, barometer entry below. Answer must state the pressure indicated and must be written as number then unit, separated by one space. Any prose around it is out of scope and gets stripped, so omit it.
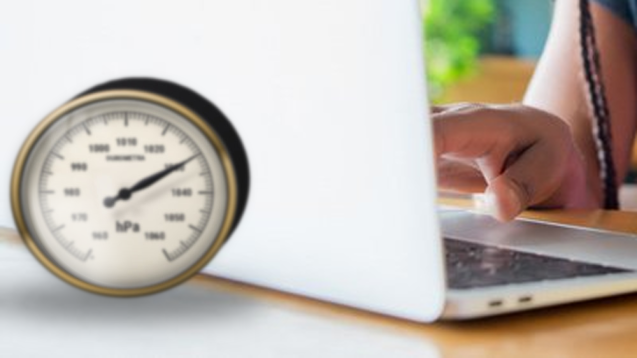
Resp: 1030 hPa
